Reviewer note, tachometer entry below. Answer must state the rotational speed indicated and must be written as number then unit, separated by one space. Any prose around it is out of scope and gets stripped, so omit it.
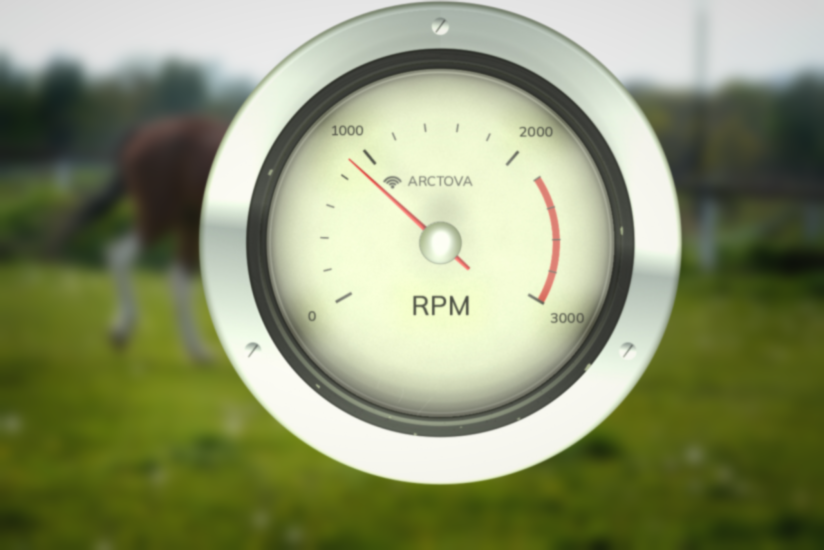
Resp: 900 rpm
